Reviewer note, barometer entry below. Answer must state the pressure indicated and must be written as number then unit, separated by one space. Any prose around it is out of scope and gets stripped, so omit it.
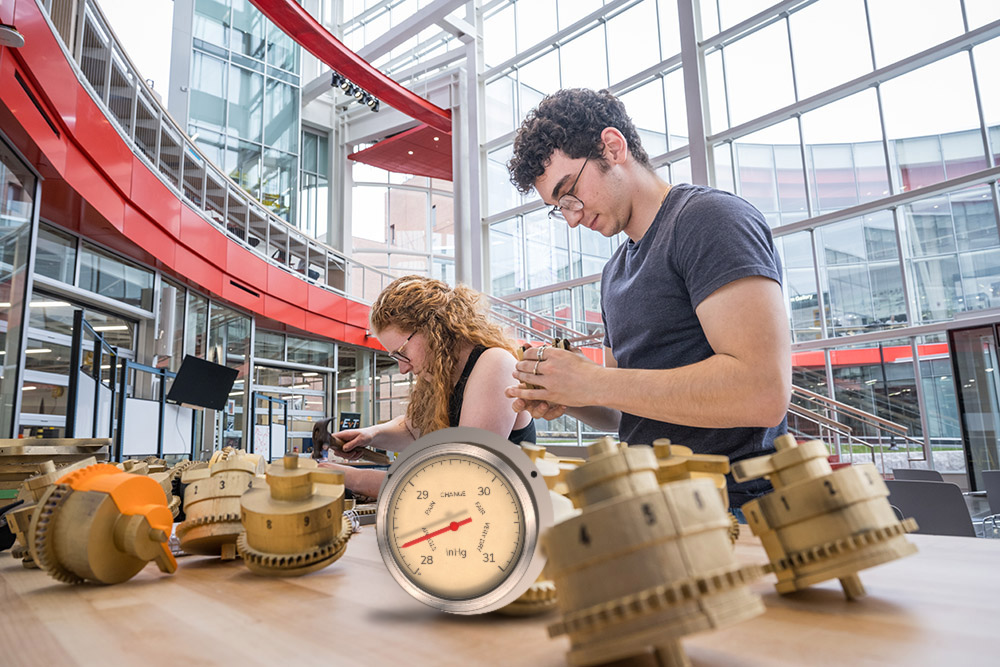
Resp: 28.3 inHg
